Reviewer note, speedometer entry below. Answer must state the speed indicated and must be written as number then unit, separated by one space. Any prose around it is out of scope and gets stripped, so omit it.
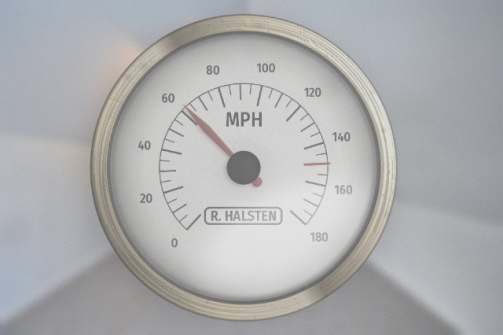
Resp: 62.5 mph
